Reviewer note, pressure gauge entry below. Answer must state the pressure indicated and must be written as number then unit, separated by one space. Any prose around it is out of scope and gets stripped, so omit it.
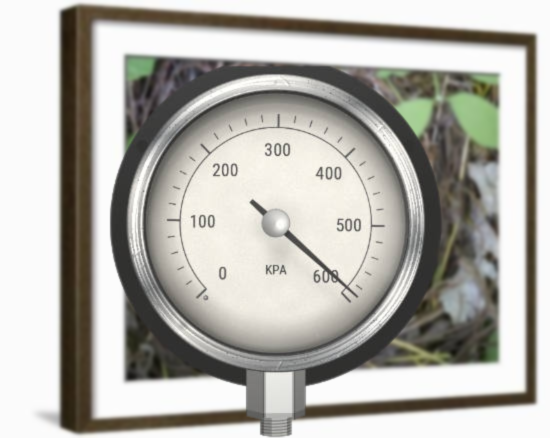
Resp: 590 kPa
